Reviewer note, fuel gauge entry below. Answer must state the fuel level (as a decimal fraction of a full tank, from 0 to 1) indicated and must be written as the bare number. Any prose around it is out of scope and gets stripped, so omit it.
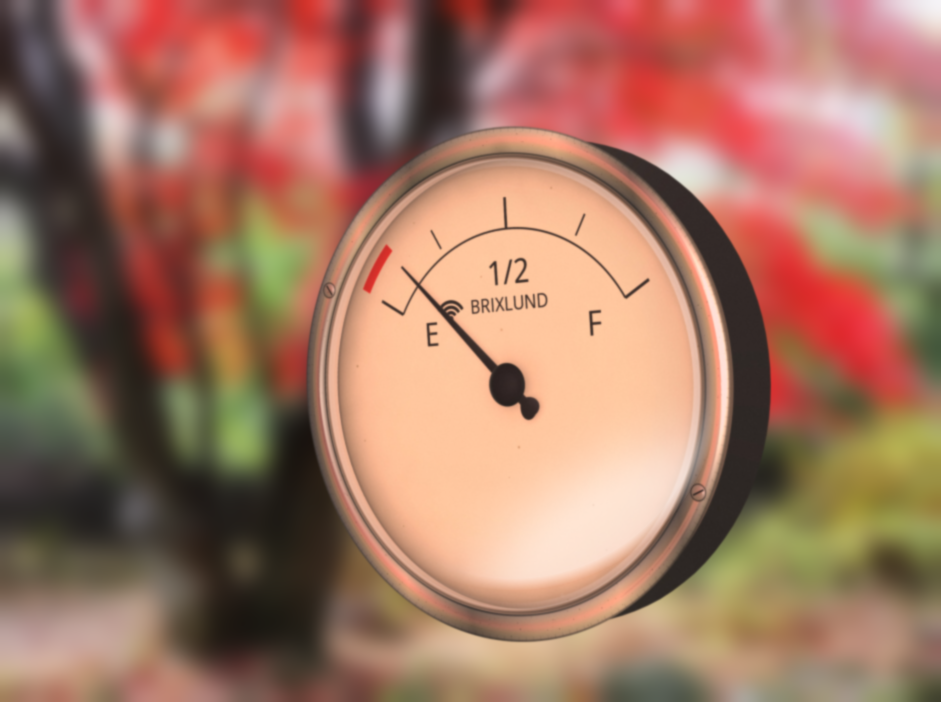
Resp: 0.125
